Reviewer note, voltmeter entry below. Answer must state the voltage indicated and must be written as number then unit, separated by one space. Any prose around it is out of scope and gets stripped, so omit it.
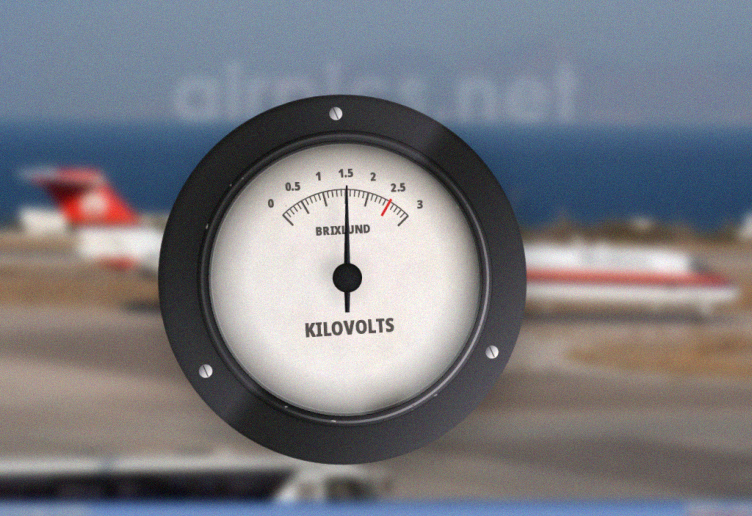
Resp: 1.5 kV
